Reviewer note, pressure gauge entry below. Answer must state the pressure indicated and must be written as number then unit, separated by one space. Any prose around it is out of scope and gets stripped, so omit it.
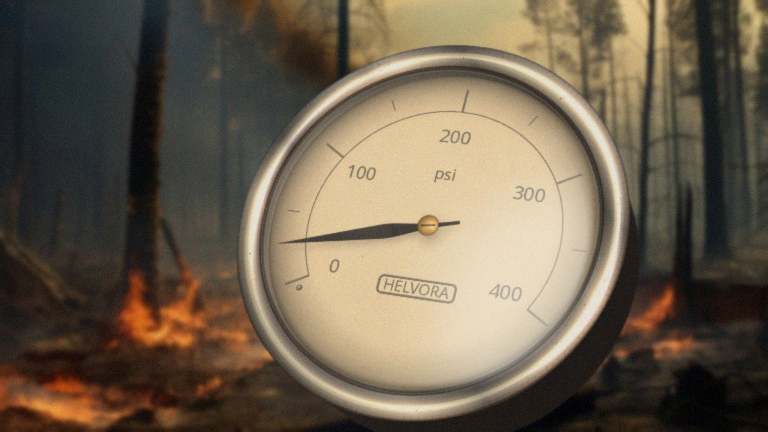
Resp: 25 psi
